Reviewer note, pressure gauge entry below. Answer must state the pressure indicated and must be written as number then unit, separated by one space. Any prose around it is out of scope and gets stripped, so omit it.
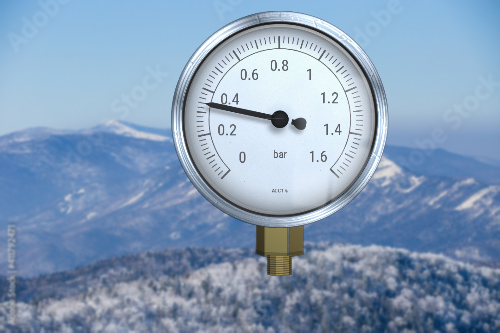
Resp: 0.34 bar
